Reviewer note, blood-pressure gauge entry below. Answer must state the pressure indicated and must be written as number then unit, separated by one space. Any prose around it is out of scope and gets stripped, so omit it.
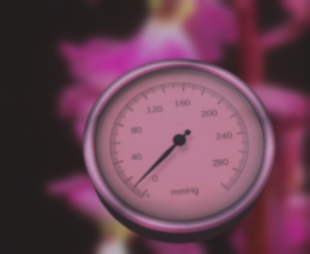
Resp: 10 mmHg
